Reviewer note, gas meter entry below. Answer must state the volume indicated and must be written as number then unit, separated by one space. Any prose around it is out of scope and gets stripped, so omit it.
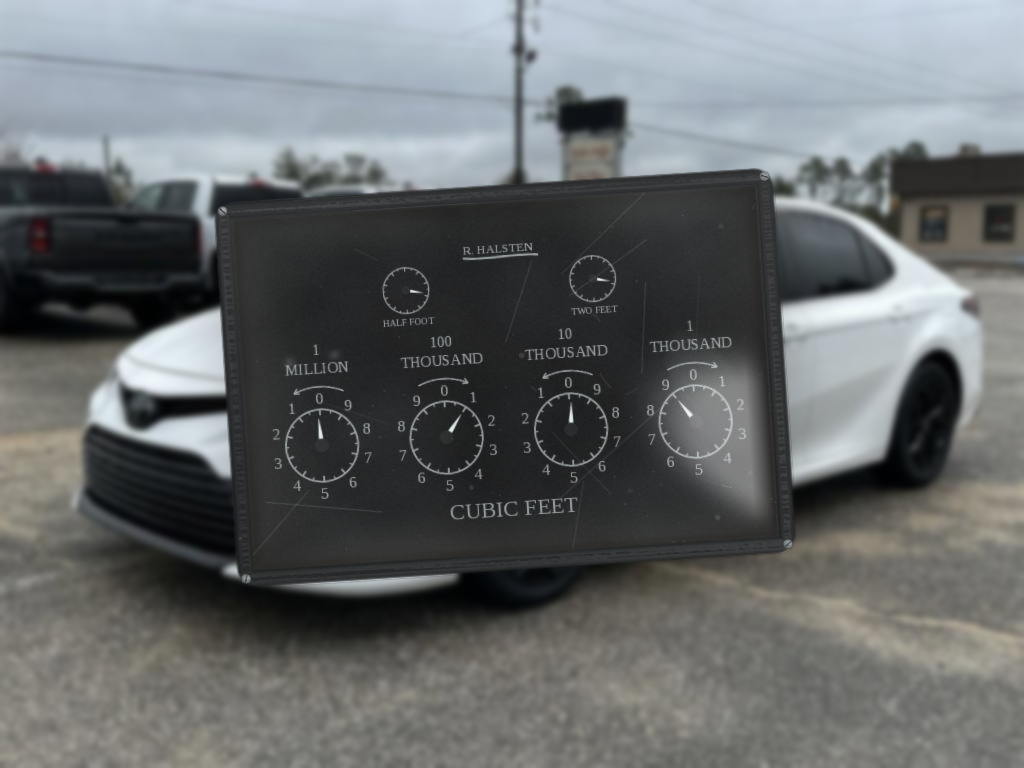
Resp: 9900 ft³
